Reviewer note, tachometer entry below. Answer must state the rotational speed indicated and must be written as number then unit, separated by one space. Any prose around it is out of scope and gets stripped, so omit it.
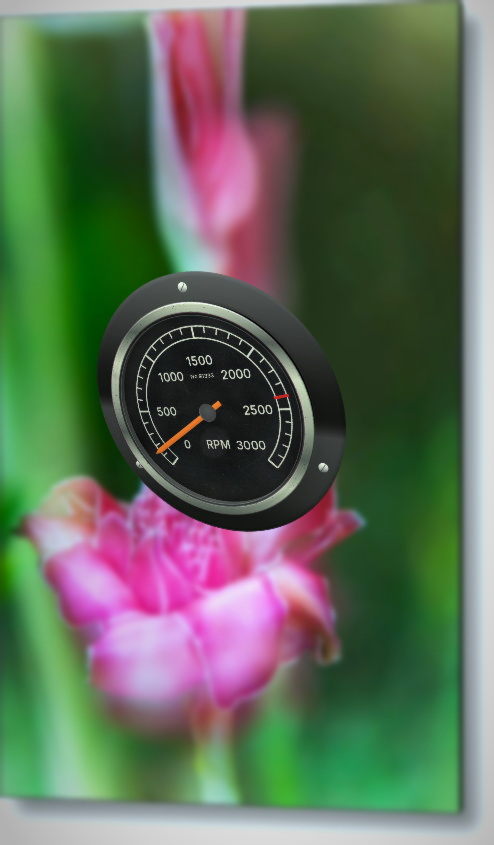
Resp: 150 rpm
